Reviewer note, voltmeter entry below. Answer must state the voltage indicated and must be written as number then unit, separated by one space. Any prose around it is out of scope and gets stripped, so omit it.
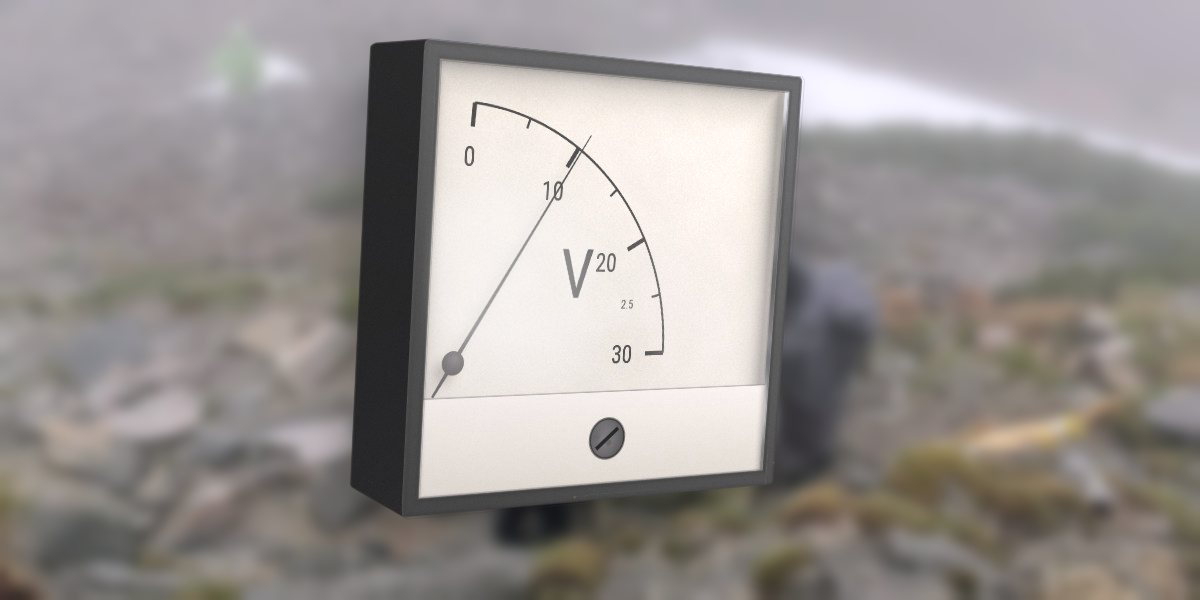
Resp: 10 V
